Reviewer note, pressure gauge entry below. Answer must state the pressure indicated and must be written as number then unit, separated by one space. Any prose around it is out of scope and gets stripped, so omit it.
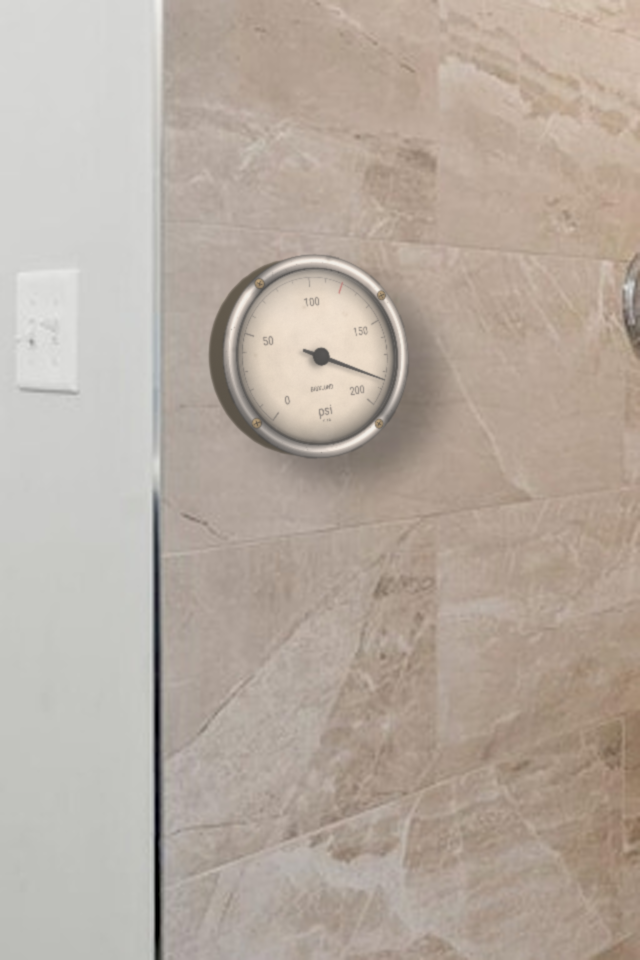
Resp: 185 psi
